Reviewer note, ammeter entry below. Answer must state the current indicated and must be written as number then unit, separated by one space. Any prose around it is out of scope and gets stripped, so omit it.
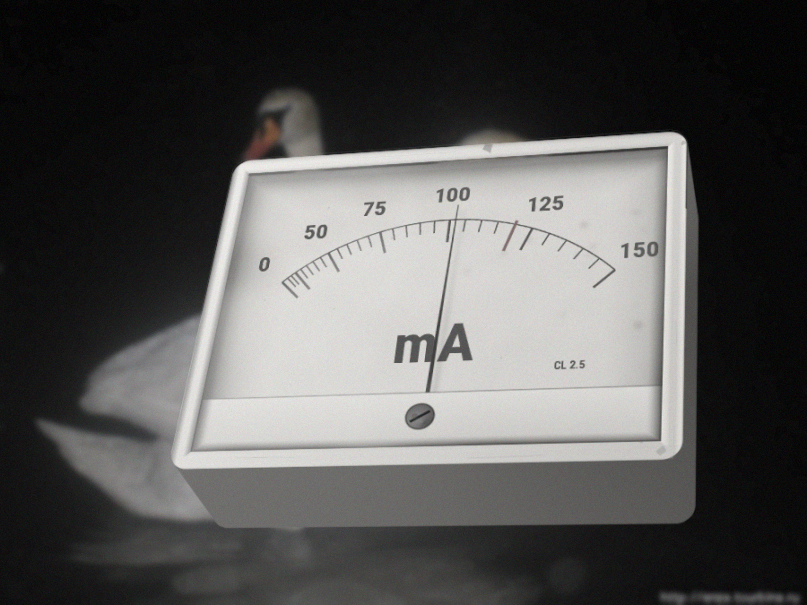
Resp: 102.5 mA
